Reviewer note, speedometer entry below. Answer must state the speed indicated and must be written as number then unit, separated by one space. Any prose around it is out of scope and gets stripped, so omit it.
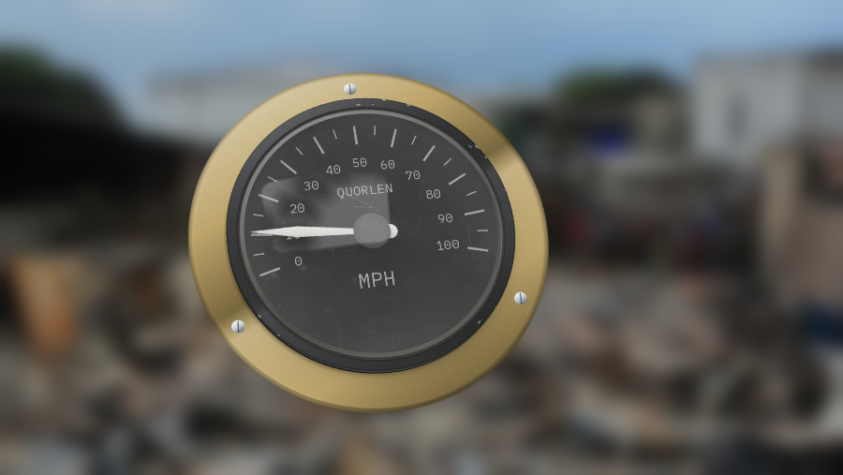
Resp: 10 mph
